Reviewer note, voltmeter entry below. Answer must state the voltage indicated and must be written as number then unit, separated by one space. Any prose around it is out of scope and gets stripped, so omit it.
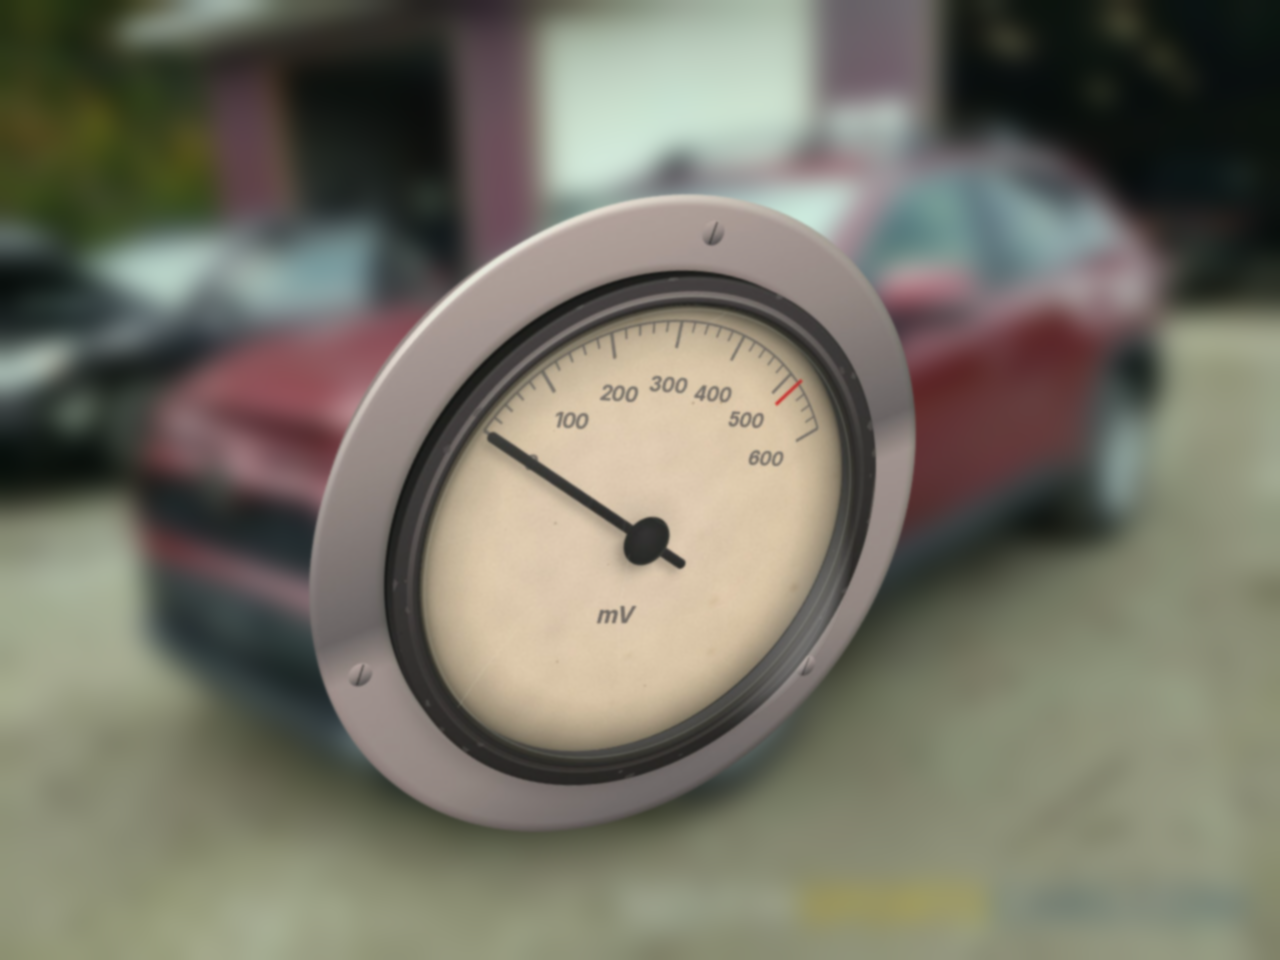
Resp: 0 mV
